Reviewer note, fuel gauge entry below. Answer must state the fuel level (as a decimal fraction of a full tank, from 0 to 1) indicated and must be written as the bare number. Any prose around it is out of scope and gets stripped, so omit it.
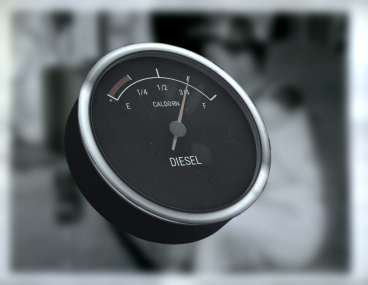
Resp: 0.75
